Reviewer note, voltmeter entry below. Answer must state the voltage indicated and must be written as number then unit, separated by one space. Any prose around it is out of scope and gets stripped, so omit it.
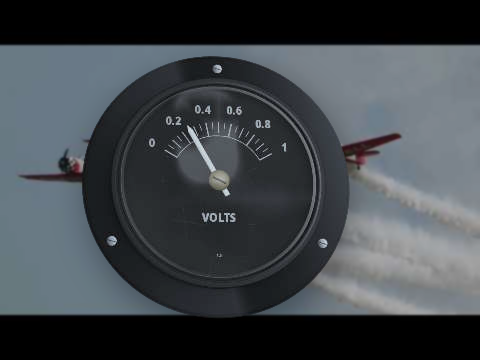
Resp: 0.25 V
